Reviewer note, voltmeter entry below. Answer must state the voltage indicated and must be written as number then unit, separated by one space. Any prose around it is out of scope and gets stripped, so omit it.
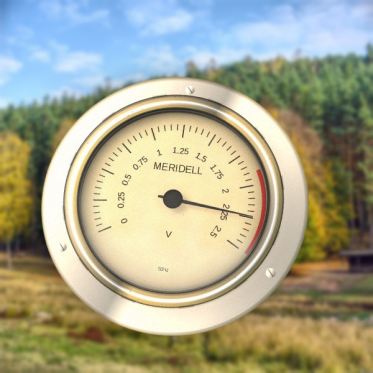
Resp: 2.25 V
